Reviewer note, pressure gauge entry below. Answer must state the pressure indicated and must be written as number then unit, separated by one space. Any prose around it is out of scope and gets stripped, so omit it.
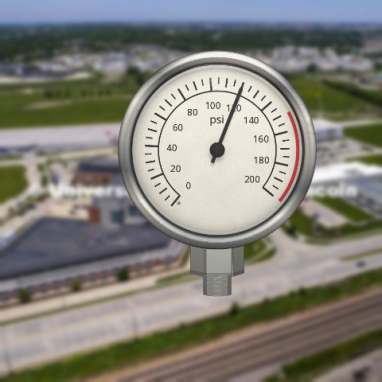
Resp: 120 psi
